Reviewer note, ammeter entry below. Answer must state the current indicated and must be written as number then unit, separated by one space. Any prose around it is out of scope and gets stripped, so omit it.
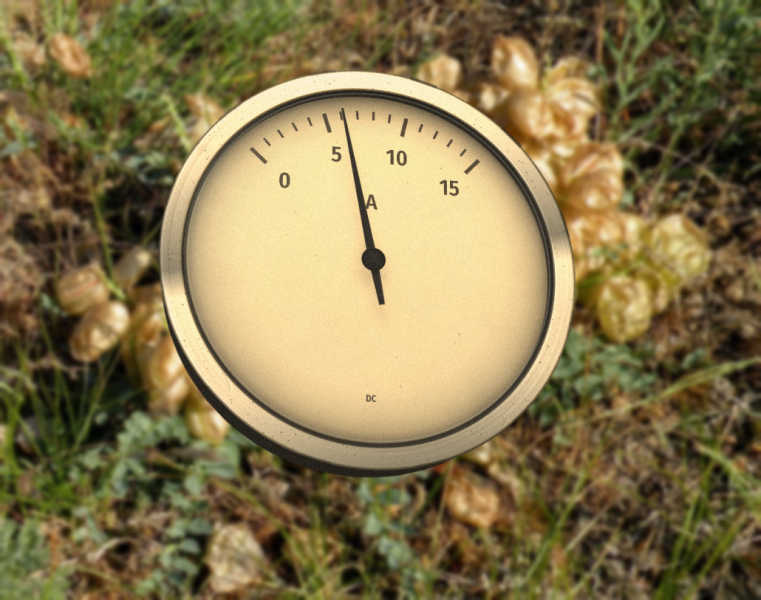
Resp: 6 A
